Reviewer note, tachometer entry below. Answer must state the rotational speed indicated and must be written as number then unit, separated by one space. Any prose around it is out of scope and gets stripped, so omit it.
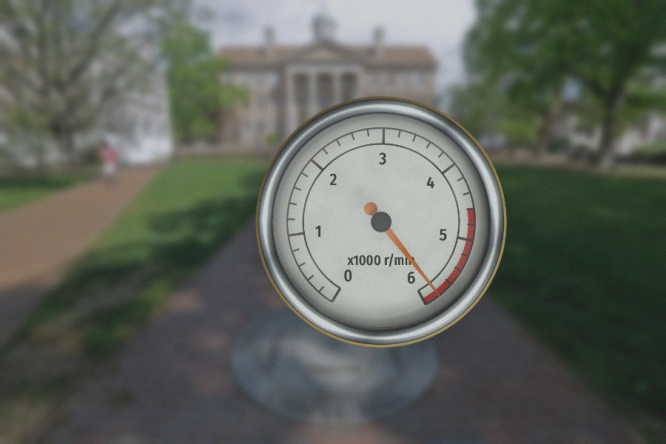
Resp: 5800 rpm
